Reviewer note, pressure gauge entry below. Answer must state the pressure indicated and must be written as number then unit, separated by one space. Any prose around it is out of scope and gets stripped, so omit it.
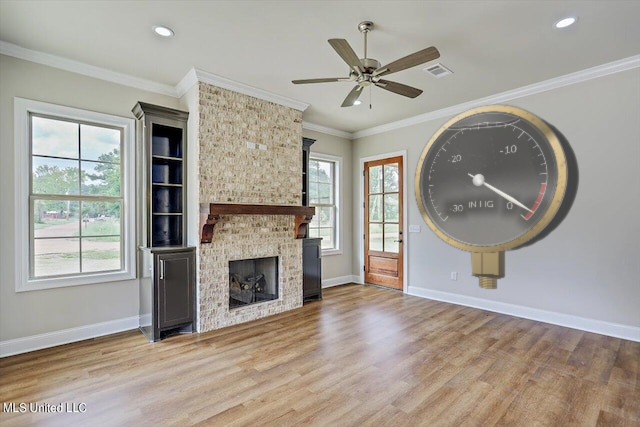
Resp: -1 inHg
